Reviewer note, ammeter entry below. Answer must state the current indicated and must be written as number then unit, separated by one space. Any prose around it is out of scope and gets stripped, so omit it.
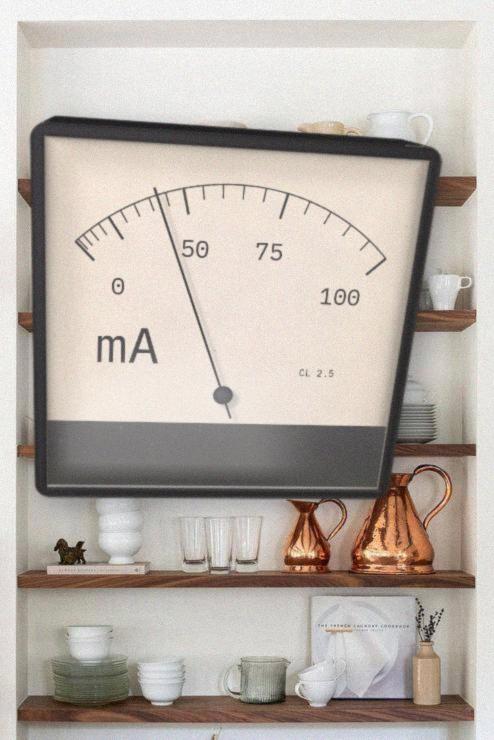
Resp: 42.5 mA
